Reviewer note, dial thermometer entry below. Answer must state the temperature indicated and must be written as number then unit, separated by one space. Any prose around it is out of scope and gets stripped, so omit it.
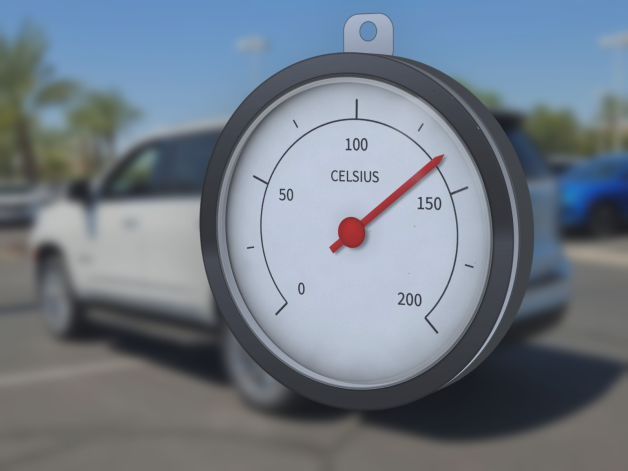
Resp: 137.5 °C
